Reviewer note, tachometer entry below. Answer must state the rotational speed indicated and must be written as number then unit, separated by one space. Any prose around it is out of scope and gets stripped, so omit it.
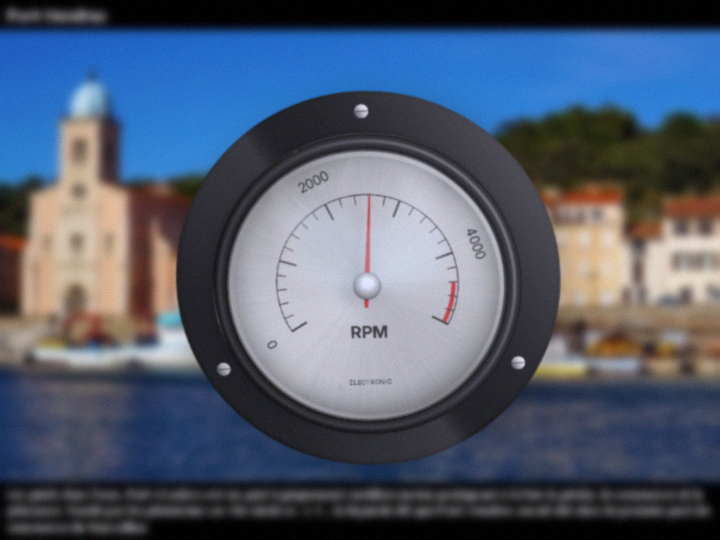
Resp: 2600 rpm
